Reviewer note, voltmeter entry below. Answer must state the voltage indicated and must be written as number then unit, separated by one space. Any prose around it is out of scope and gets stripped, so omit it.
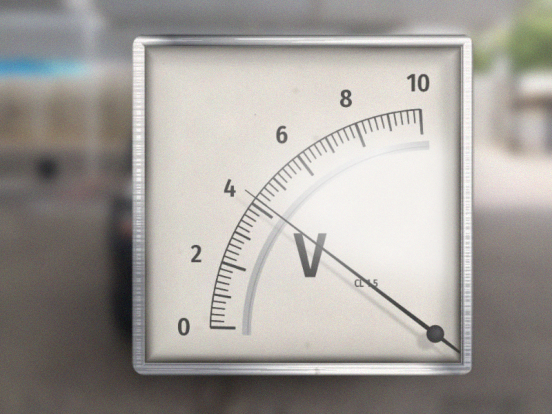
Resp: 4.2 V
